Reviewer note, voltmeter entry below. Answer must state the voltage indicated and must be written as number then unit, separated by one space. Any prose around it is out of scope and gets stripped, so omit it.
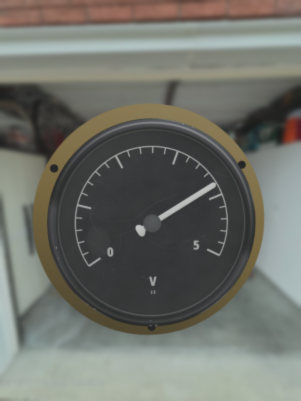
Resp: 3.8 V
